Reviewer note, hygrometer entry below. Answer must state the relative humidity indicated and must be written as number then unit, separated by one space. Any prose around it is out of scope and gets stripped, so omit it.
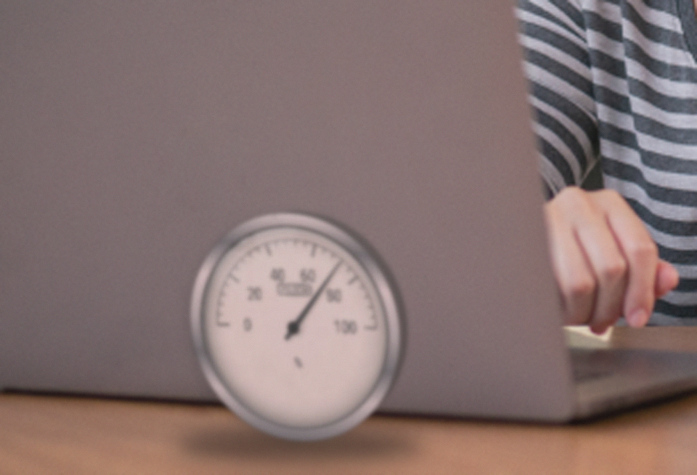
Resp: 72 %
